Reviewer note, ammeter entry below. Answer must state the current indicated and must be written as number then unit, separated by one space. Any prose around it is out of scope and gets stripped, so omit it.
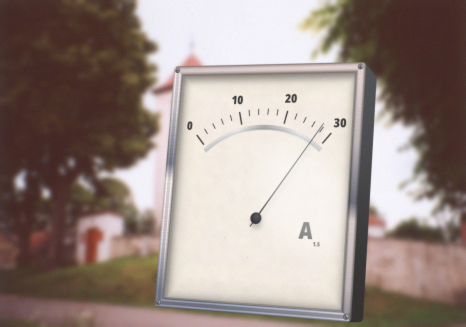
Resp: 28 A
